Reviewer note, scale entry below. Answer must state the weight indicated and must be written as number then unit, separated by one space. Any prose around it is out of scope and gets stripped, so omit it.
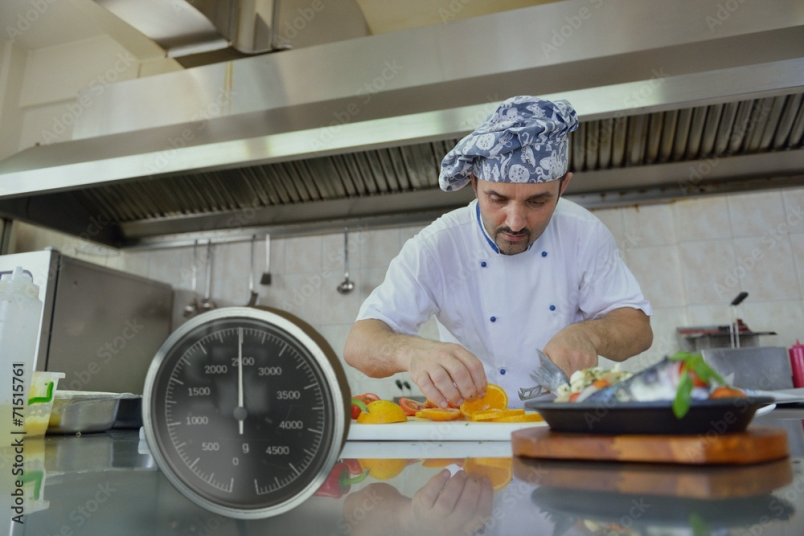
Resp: 2500 g
